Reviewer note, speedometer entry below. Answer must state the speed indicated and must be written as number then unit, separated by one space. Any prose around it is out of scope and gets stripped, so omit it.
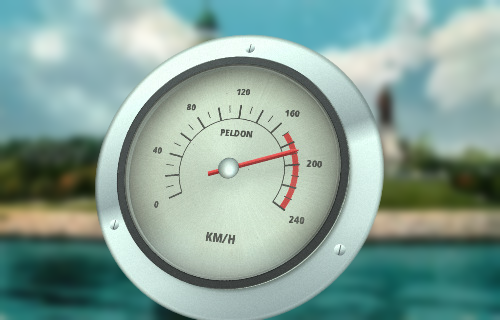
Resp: 190 km/h
